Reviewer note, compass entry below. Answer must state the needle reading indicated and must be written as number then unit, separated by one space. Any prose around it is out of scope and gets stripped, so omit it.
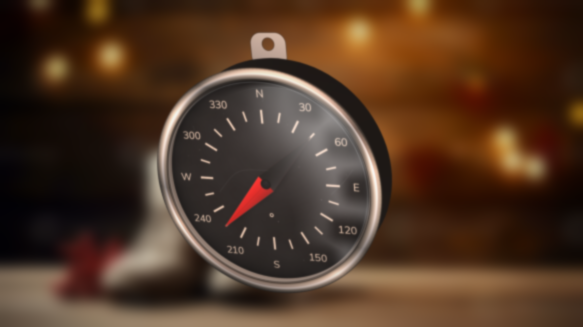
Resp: 225 °
